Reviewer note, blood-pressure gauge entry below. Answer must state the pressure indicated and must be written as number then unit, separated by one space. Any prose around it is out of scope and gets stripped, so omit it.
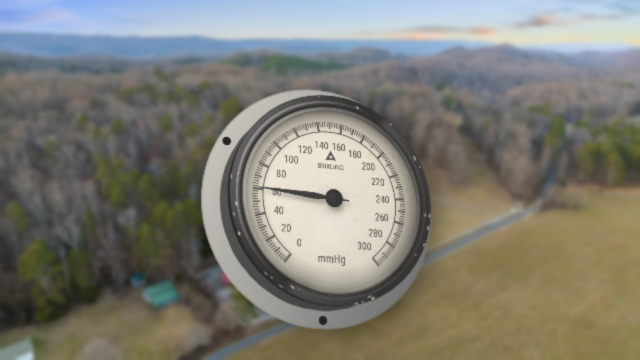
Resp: 60 mmHg
